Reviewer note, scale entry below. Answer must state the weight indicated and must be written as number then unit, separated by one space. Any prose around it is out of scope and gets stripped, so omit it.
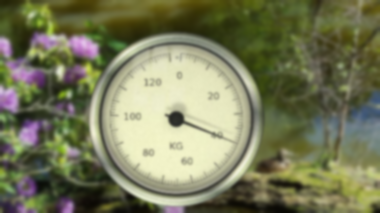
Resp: 40 kg
